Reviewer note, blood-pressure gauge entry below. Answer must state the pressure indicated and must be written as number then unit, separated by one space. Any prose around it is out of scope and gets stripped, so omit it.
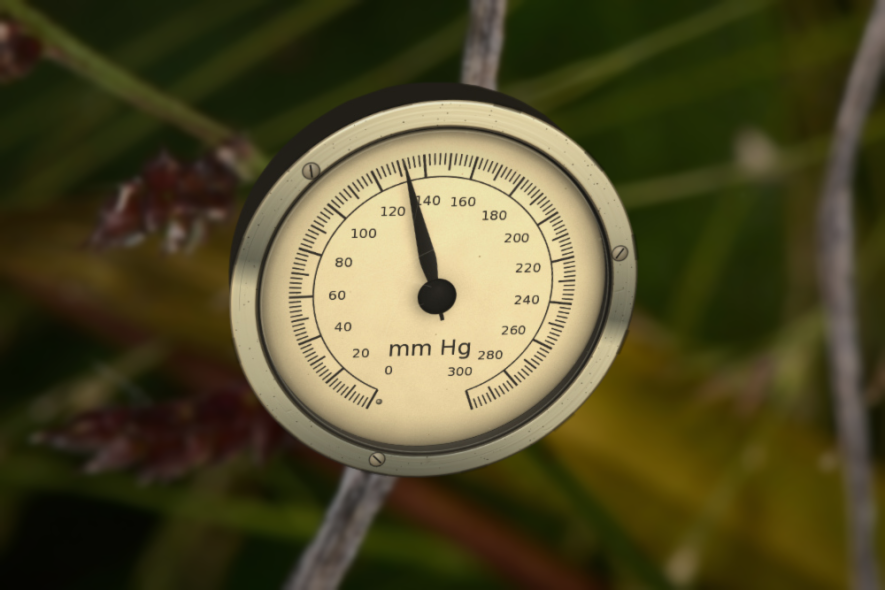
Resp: 132 mmHg
